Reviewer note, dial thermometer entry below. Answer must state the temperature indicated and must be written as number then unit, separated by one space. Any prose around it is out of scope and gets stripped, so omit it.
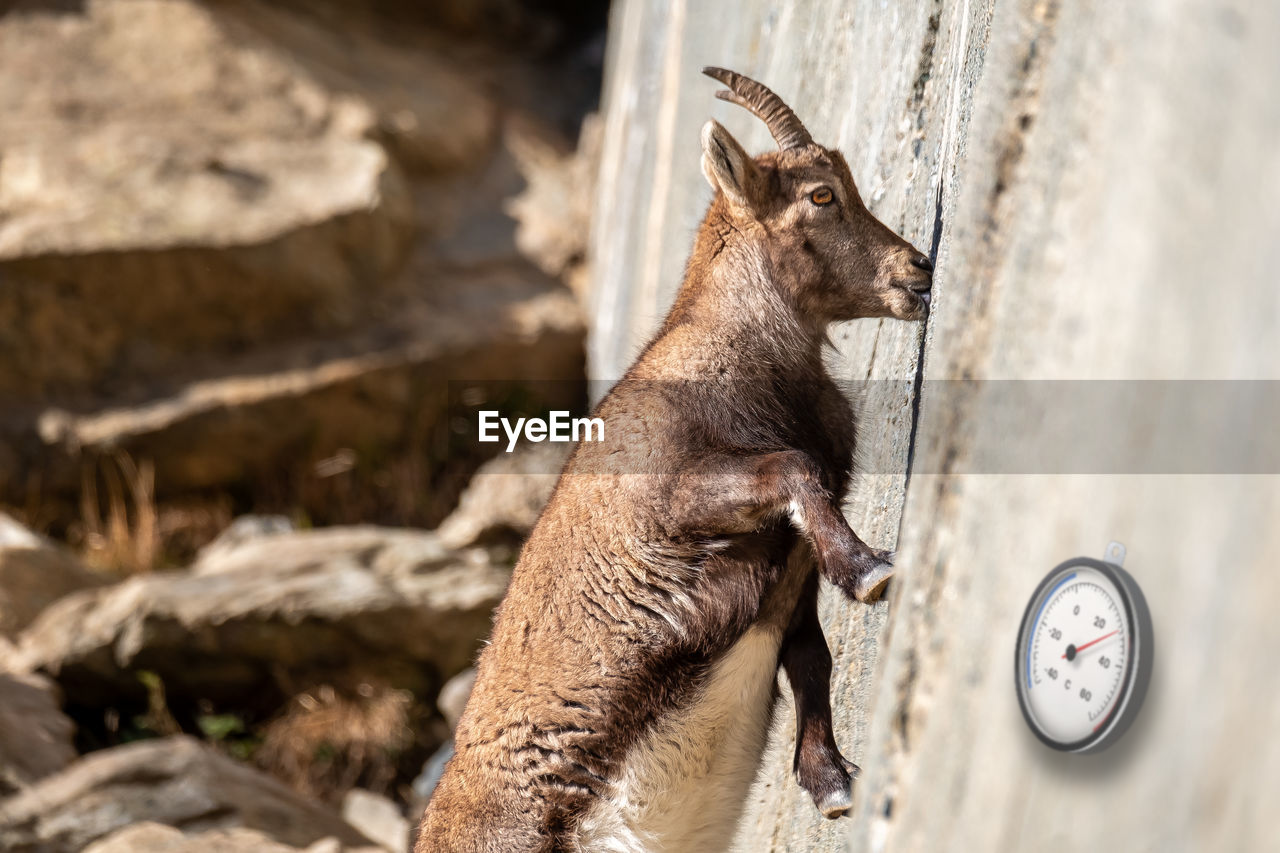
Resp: 30 °C
